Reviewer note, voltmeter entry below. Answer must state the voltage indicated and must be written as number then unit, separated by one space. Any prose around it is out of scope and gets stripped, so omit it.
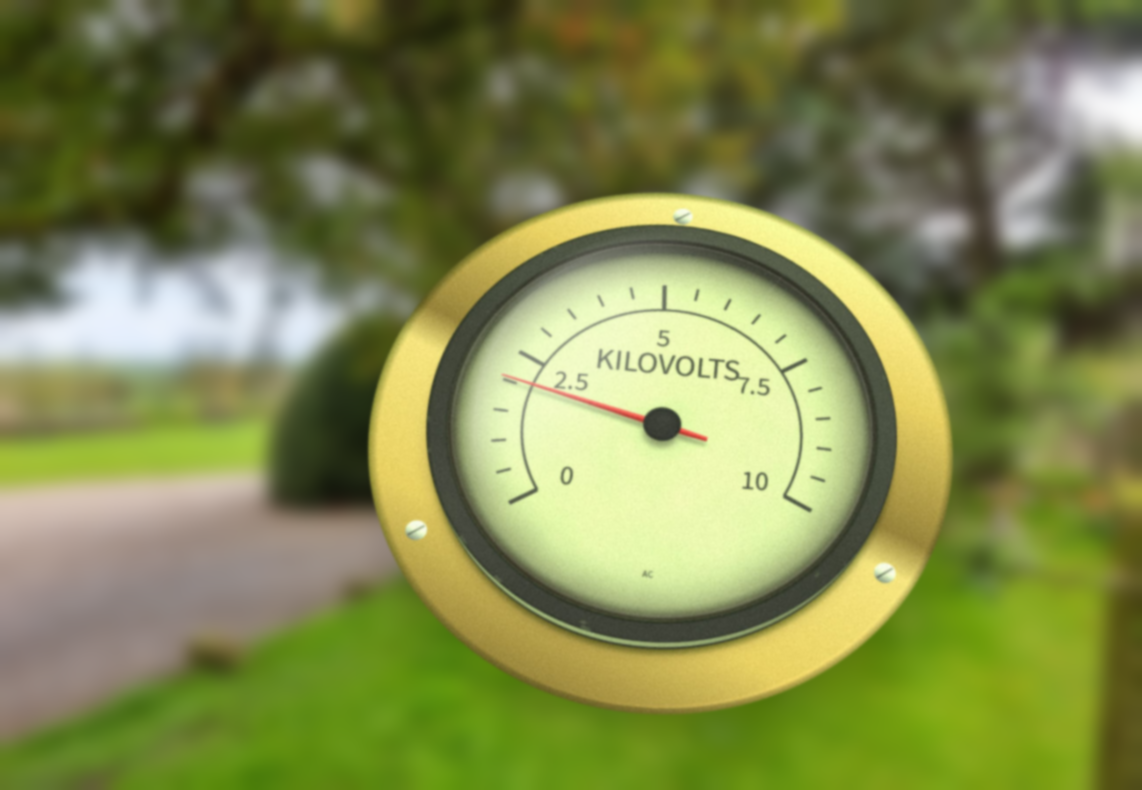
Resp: 2 kV
